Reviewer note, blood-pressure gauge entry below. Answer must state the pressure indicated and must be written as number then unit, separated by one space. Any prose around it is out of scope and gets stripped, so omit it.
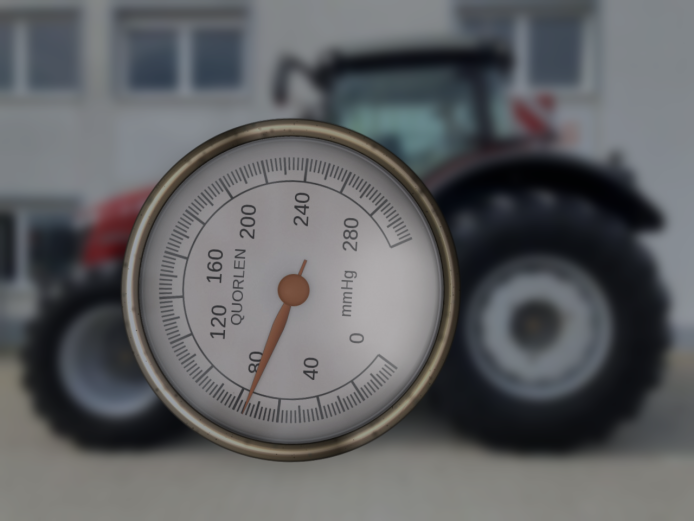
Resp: 76 mmHg
